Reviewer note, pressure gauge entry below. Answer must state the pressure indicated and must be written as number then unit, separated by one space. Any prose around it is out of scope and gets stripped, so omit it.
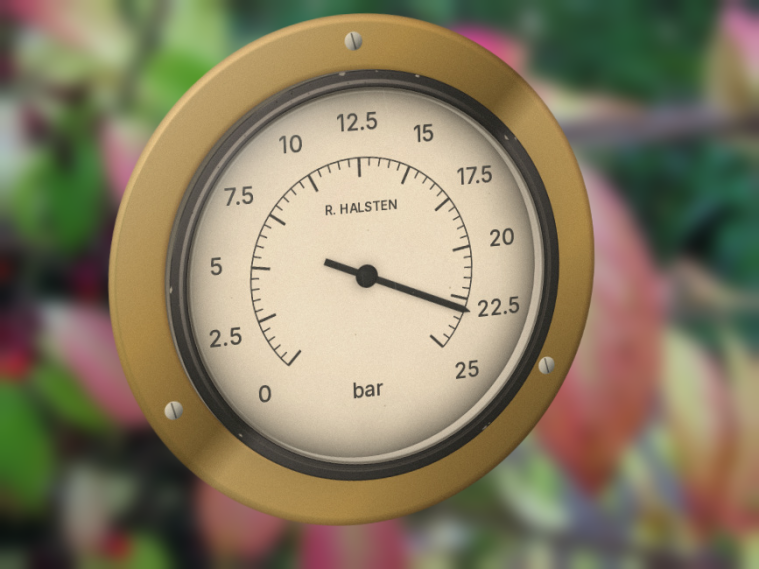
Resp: 23 bar
